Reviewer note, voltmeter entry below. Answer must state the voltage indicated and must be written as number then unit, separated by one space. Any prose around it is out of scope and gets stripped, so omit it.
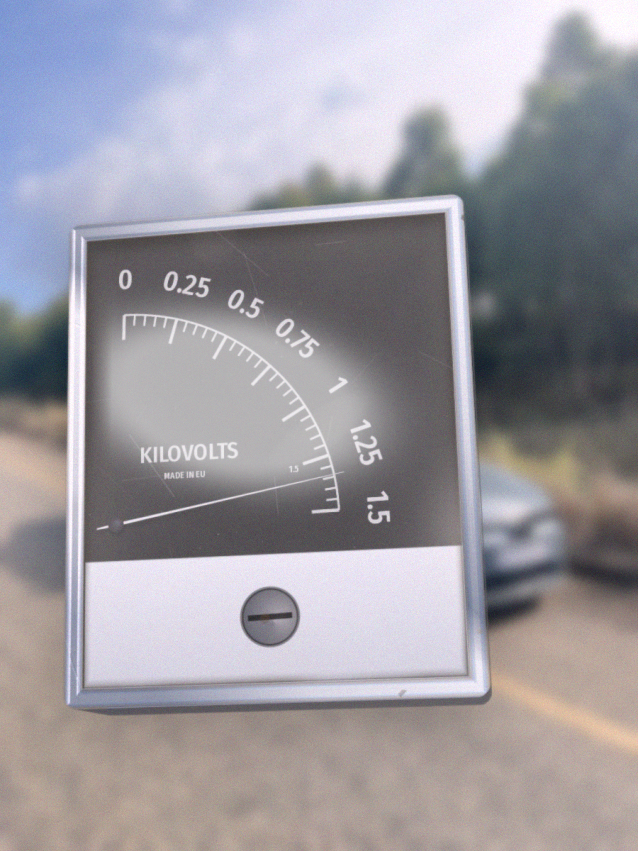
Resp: 1.35 kV
